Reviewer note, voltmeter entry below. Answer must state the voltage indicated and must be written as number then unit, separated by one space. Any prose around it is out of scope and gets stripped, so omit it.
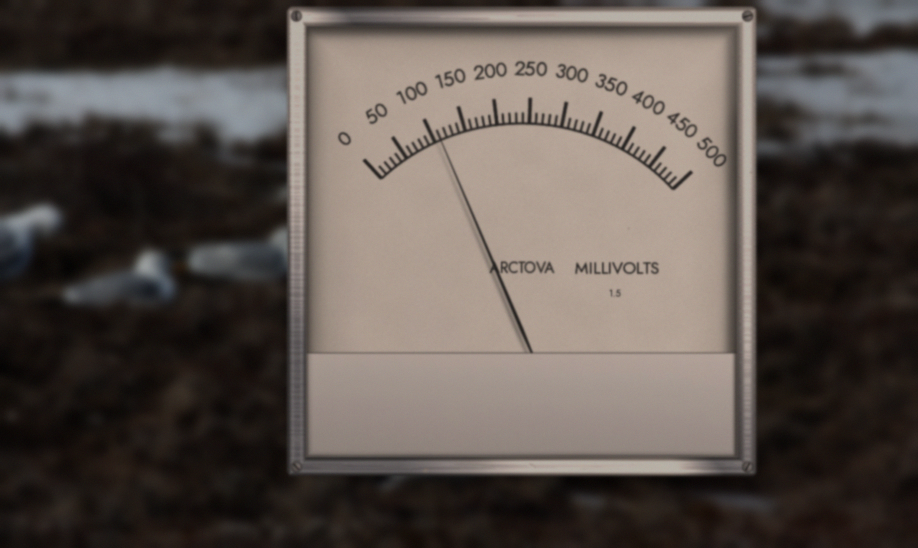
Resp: 110 mV
